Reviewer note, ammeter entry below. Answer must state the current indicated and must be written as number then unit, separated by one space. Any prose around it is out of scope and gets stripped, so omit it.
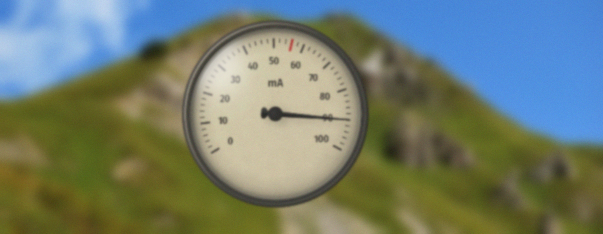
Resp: 90 mA
